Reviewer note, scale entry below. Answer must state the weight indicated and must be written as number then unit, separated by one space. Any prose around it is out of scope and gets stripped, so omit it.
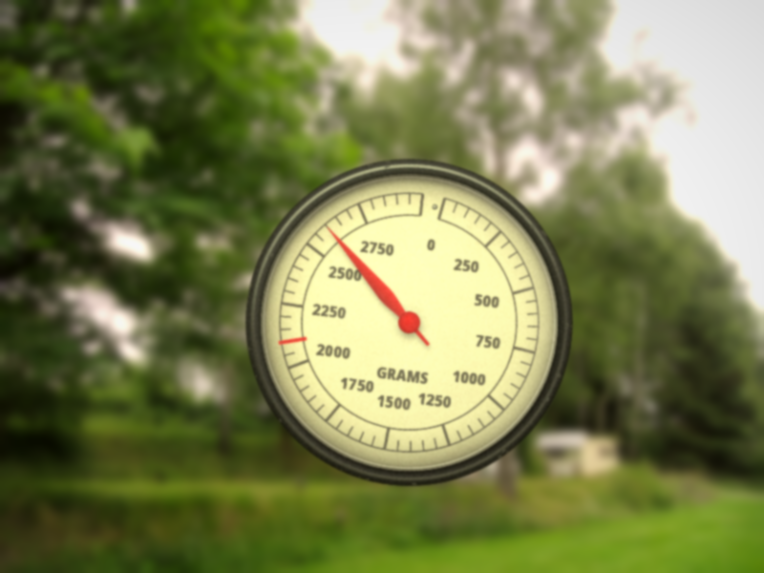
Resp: 2600 g
